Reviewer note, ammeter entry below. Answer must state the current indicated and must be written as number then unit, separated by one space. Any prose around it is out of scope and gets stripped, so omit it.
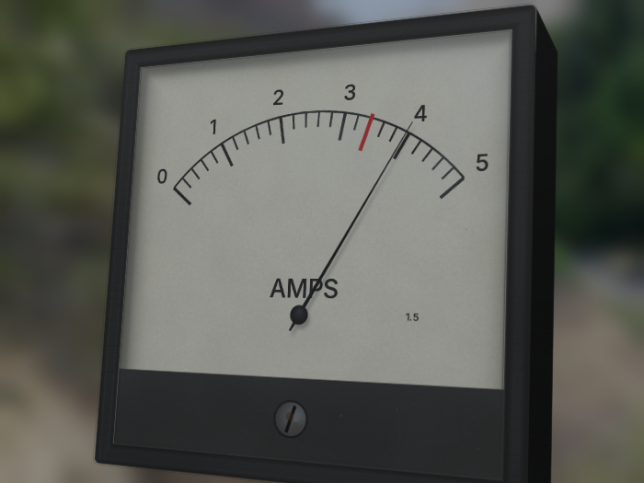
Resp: 4 A
